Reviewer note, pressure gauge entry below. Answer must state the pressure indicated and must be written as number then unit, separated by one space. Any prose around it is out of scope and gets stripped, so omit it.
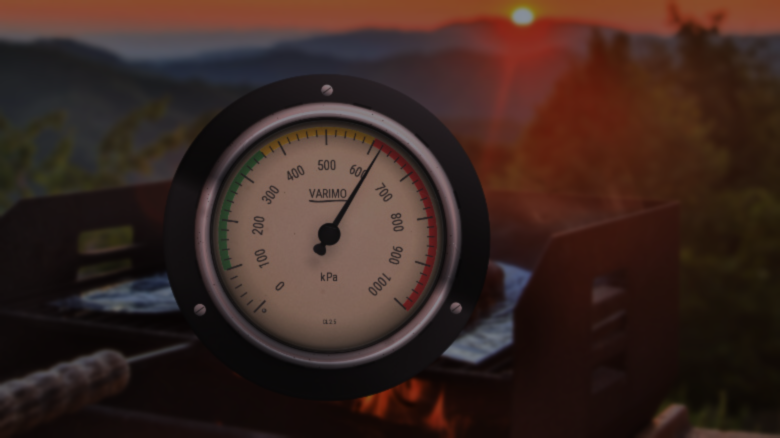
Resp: 620 kPa
